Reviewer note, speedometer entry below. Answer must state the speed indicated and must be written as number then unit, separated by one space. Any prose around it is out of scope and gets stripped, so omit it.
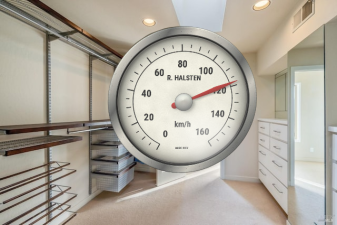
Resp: 117.5 km/h
